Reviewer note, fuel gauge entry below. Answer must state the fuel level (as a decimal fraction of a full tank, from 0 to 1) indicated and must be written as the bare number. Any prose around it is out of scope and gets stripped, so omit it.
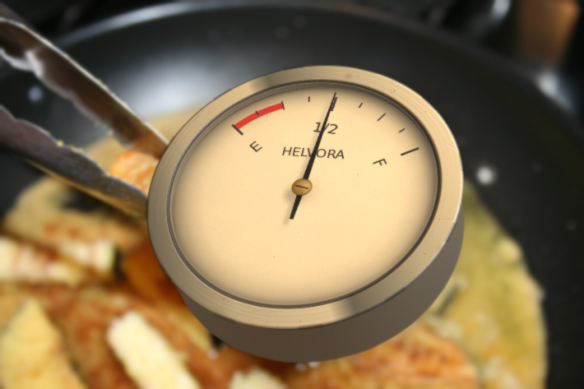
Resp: 0.5
